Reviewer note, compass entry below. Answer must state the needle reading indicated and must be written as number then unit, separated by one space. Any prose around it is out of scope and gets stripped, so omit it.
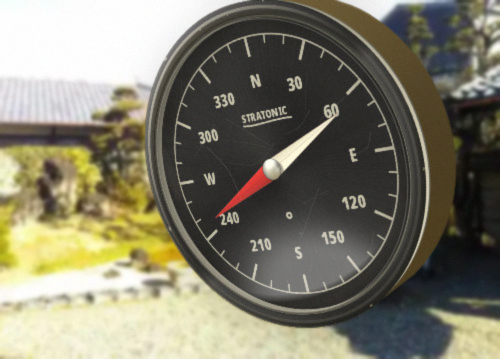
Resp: 245 °
